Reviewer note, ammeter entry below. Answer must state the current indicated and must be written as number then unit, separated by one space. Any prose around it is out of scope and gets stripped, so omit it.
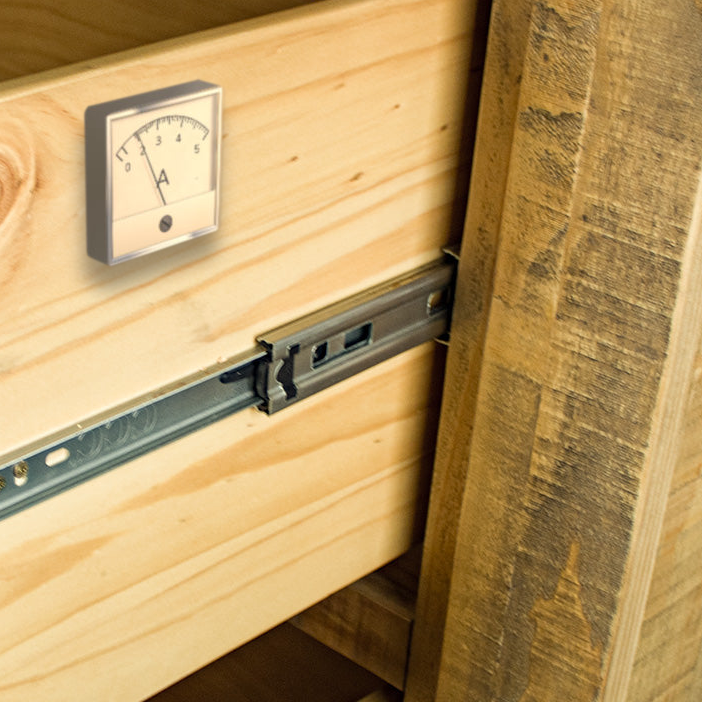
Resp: 2 A
